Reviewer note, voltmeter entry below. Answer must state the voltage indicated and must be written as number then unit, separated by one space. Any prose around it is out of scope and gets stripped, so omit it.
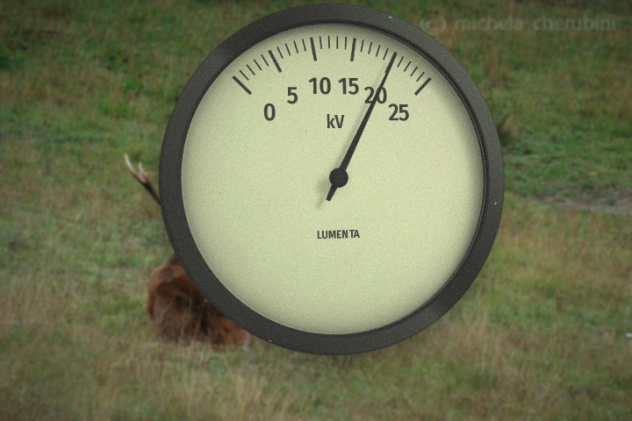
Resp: 20 kV
